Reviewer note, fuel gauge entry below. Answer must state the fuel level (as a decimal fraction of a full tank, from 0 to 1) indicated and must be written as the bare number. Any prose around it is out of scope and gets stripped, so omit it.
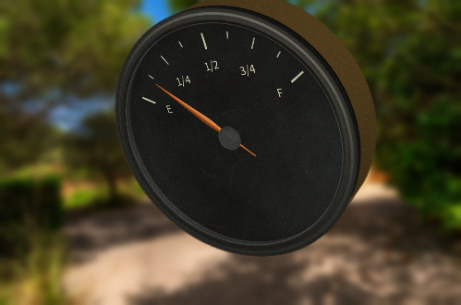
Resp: 0.125
